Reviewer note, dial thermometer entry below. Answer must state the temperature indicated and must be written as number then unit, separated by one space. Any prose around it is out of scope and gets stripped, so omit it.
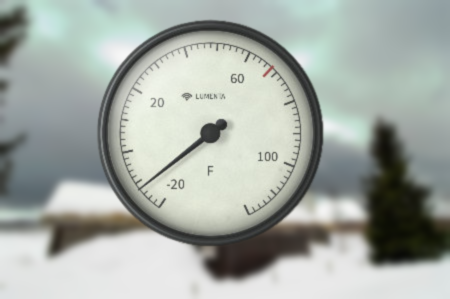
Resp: -12 °F
